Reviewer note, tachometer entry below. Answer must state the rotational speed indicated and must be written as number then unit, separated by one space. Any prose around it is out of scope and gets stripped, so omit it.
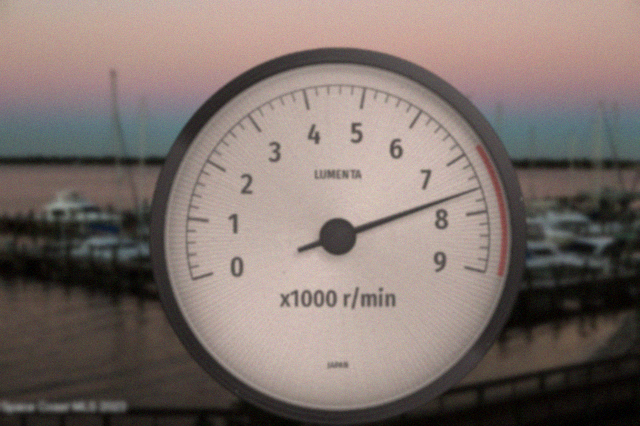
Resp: 7600 rpm
